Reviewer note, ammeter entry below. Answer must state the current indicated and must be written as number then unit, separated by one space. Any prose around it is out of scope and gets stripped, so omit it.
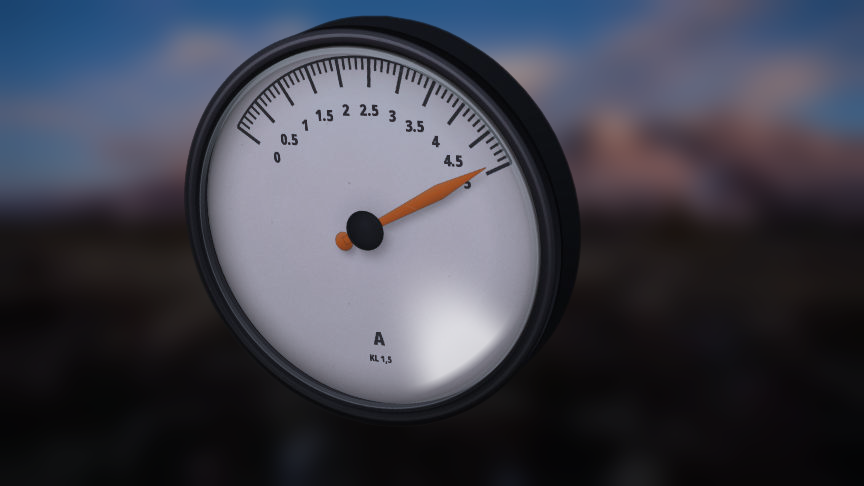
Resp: 4.9 A
